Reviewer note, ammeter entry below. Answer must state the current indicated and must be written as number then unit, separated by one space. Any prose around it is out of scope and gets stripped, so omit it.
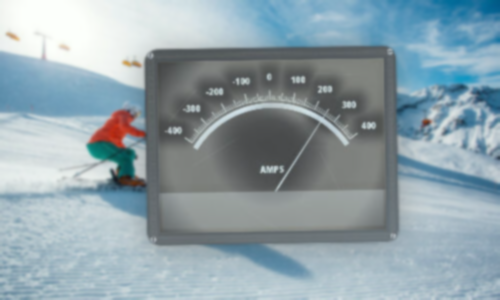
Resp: 250 A
